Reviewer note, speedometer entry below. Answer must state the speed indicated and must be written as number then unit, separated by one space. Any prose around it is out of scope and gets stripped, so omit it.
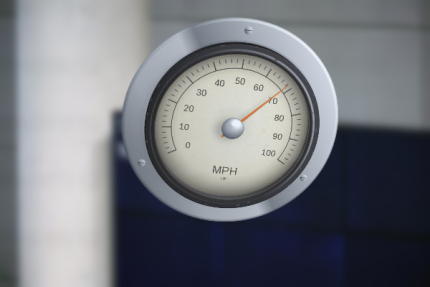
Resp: 68 mph
